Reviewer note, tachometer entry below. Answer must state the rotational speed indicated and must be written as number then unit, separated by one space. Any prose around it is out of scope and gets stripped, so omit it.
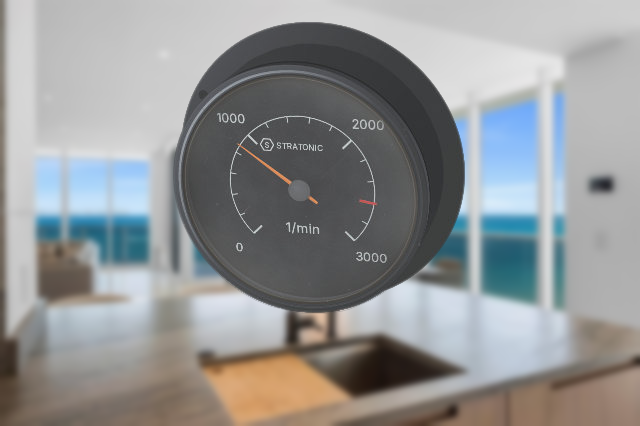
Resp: 900 rpm
